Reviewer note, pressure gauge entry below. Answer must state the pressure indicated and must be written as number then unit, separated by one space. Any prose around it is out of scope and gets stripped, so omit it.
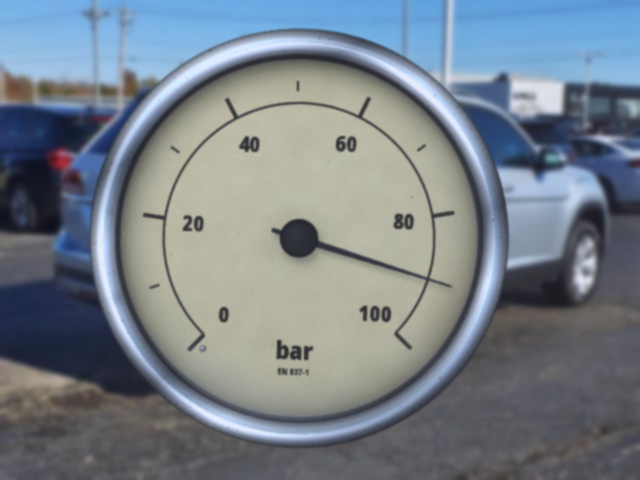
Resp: 90 bar
